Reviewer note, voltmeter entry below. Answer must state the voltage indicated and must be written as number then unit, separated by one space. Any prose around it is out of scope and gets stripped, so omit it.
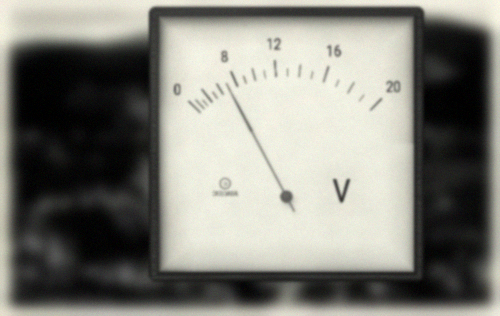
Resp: 7 V
